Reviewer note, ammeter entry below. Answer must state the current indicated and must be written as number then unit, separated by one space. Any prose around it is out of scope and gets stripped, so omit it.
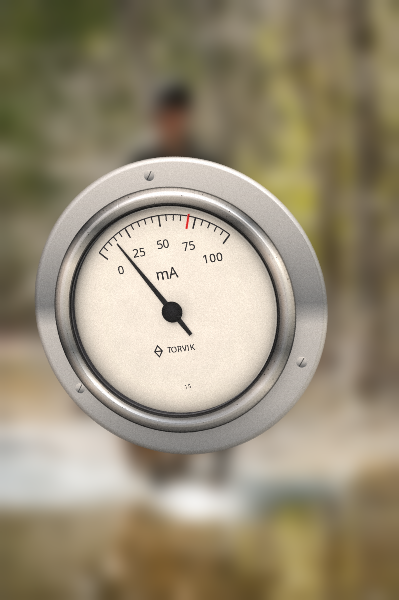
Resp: 15 mA
